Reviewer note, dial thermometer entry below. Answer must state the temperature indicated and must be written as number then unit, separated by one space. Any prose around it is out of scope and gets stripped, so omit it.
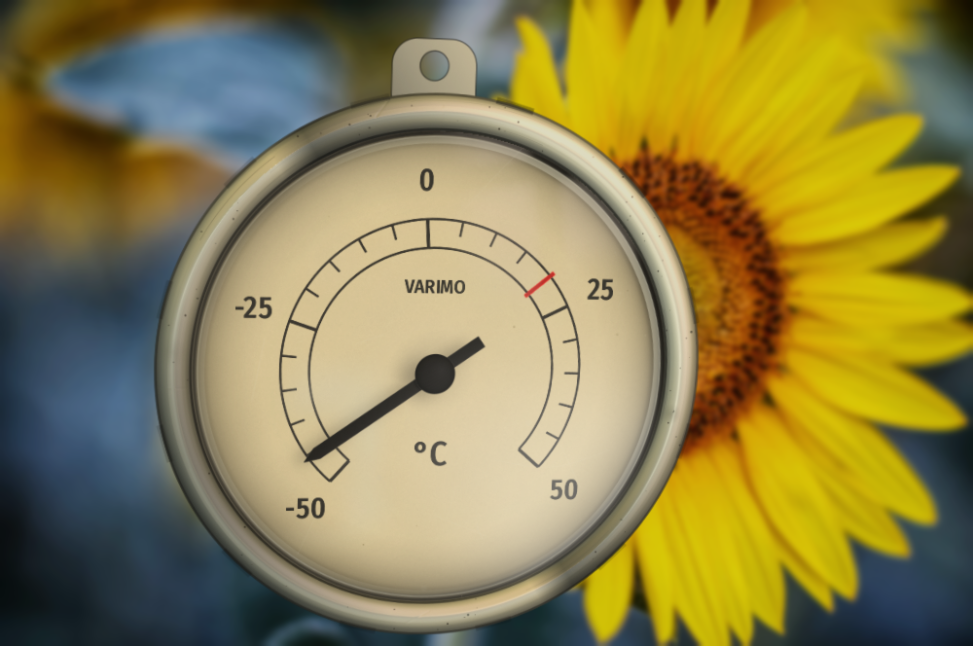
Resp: -45 °C
